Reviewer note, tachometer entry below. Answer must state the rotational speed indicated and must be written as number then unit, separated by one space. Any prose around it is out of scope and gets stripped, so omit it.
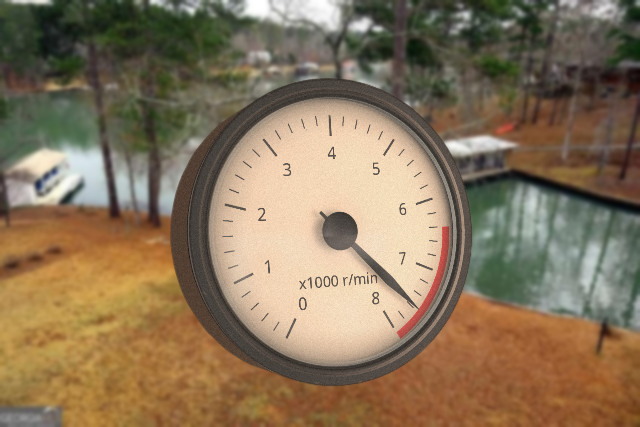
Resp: 7600 rpm
